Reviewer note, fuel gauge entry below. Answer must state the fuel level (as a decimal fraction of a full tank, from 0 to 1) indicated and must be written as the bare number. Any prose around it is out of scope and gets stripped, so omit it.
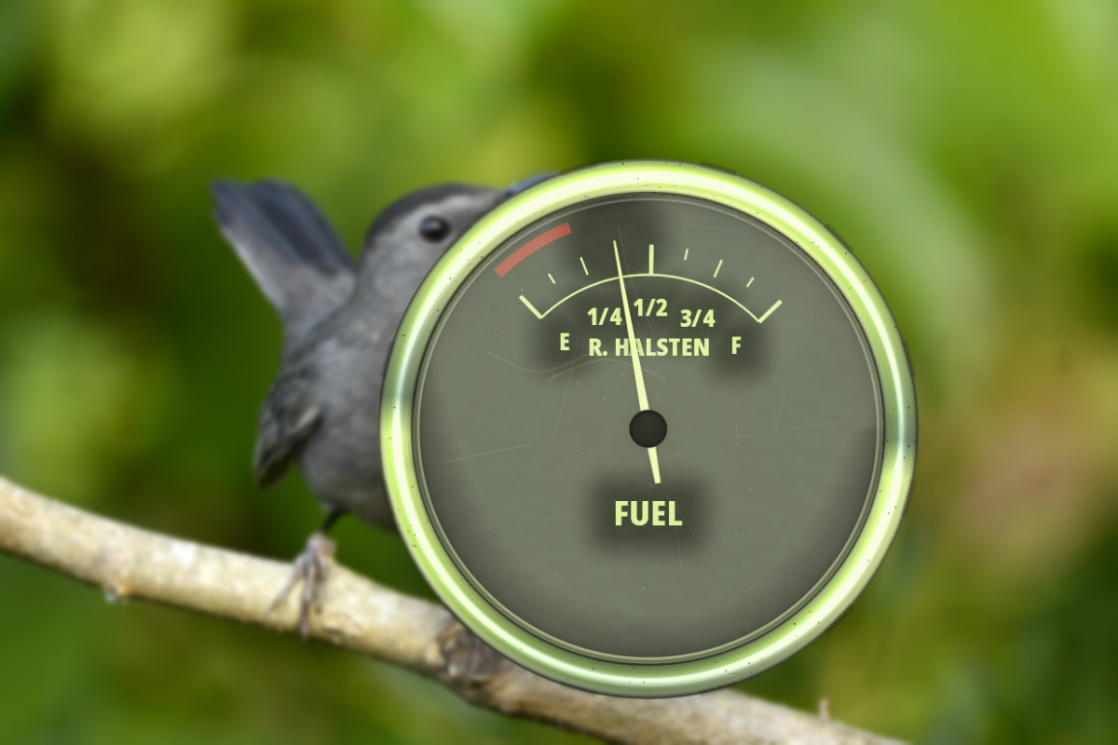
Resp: 0.375
